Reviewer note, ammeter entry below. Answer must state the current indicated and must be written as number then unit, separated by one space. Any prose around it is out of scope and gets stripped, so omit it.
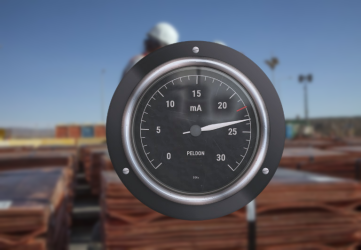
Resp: 23.5 mA
